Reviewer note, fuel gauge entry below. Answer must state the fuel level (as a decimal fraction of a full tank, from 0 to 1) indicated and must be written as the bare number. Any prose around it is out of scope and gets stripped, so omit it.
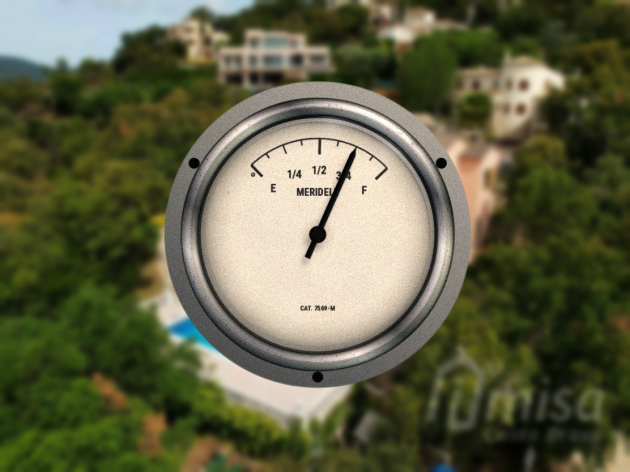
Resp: 0.75
